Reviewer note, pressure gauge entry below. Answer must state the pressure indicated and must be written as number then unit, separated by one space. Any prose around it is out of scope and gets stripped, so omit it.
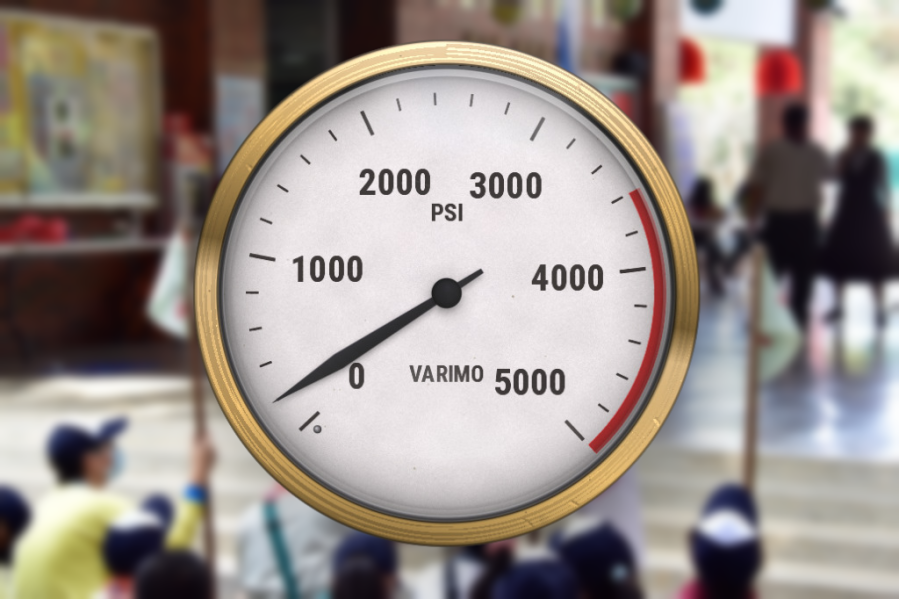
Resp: 200 psi
